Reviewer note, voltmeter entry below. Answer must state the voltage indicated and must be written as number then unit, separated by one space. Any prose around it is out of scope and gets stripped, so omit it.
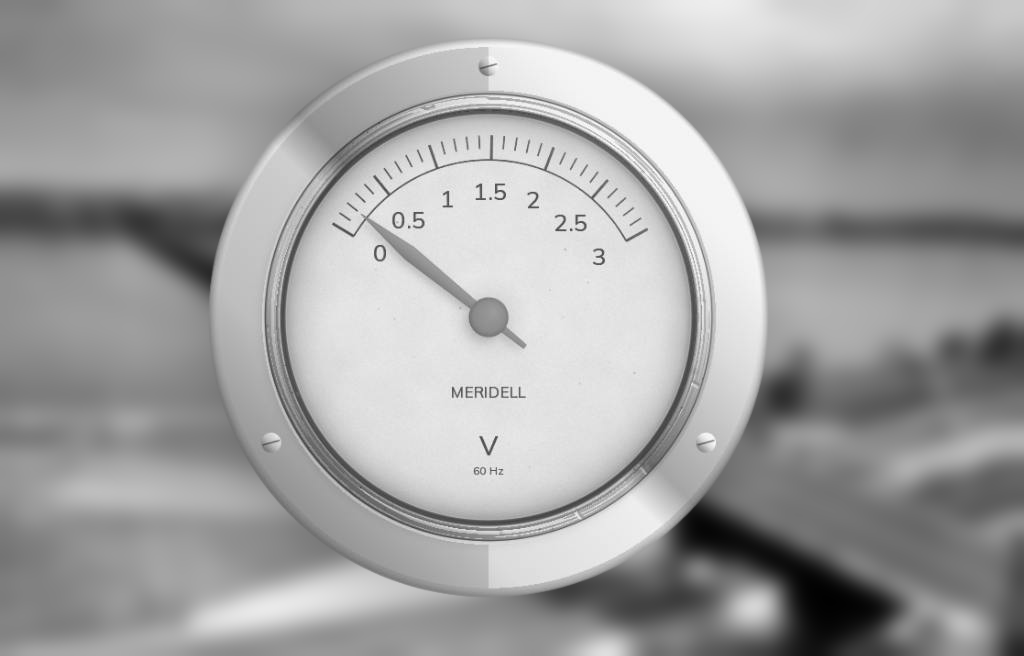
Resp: 0.2 V
